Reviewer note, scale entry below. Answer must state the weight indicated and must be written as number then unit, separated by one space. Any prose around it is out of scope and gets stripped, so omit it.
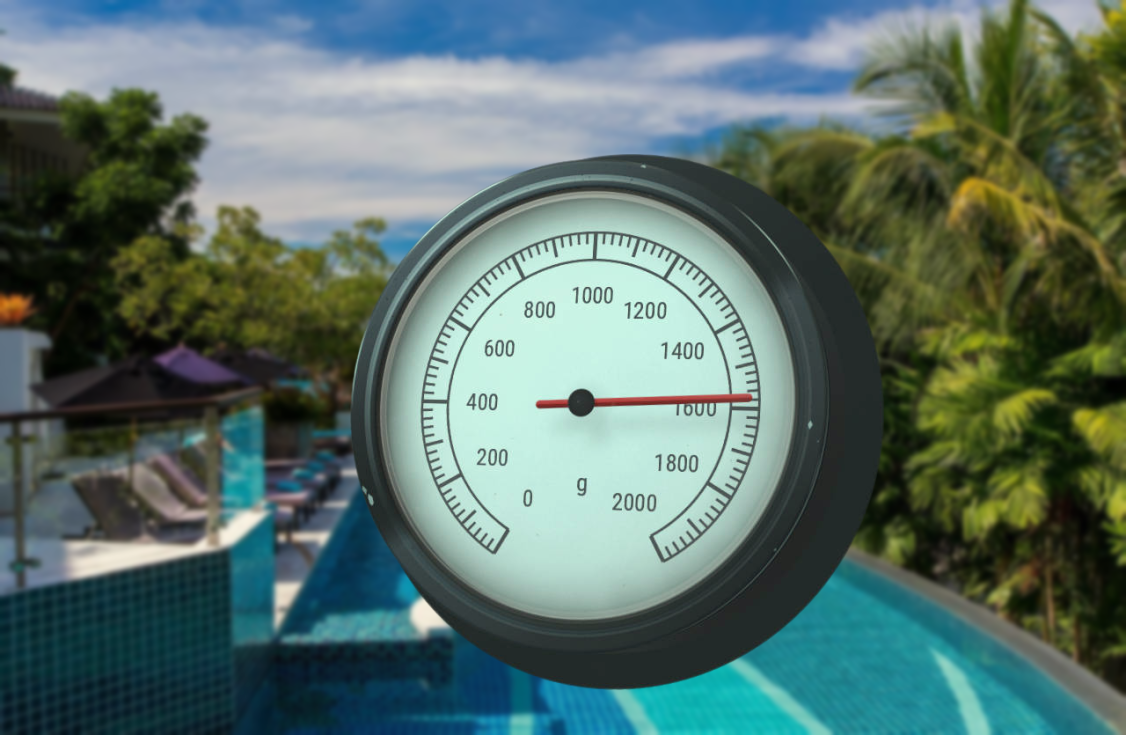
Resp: 1580 g
